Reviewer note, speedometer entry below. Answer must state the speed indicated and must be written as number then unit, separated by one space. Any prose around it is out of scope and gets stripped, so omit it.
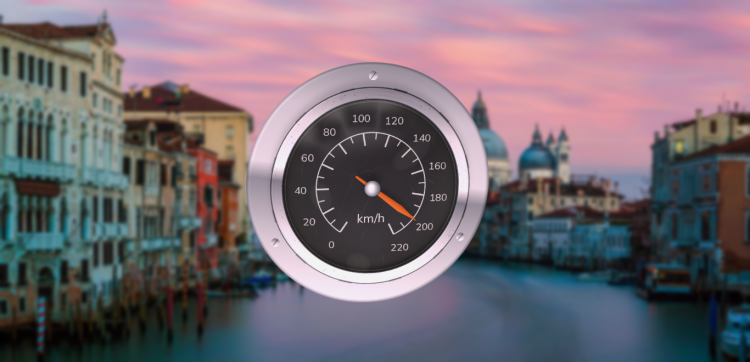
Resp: 200 km/h
